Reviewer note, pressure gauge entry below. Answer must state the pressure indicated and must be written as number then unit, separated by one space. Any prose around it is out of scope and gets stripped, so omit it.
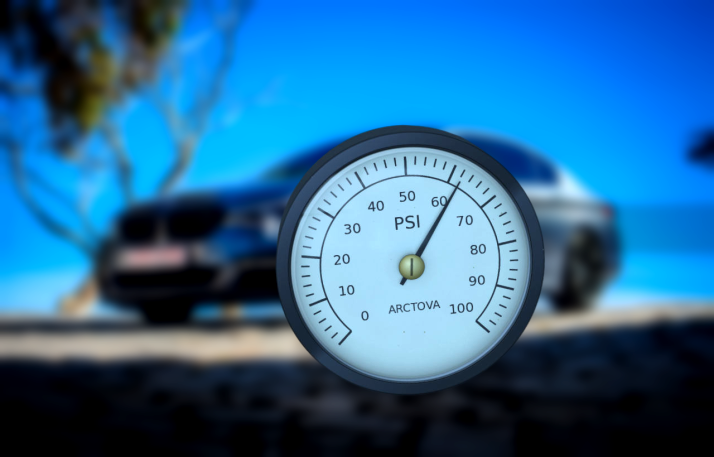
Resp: 62 psi
